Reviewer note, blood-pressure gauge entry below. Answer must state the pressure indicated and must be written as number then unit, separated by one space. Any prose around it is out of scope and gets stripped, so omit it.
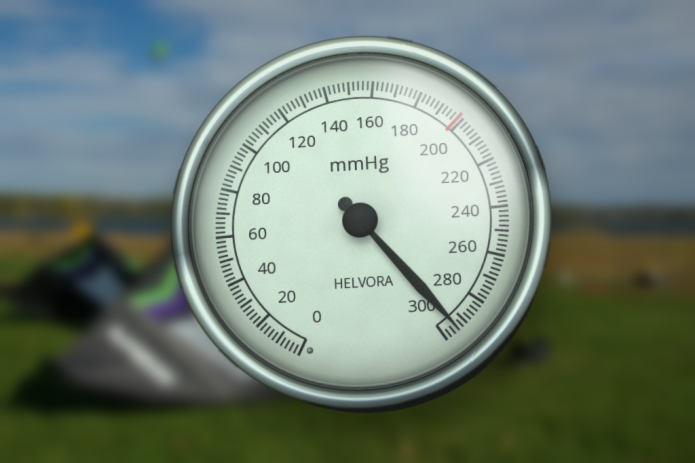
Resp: 294 mmHg
